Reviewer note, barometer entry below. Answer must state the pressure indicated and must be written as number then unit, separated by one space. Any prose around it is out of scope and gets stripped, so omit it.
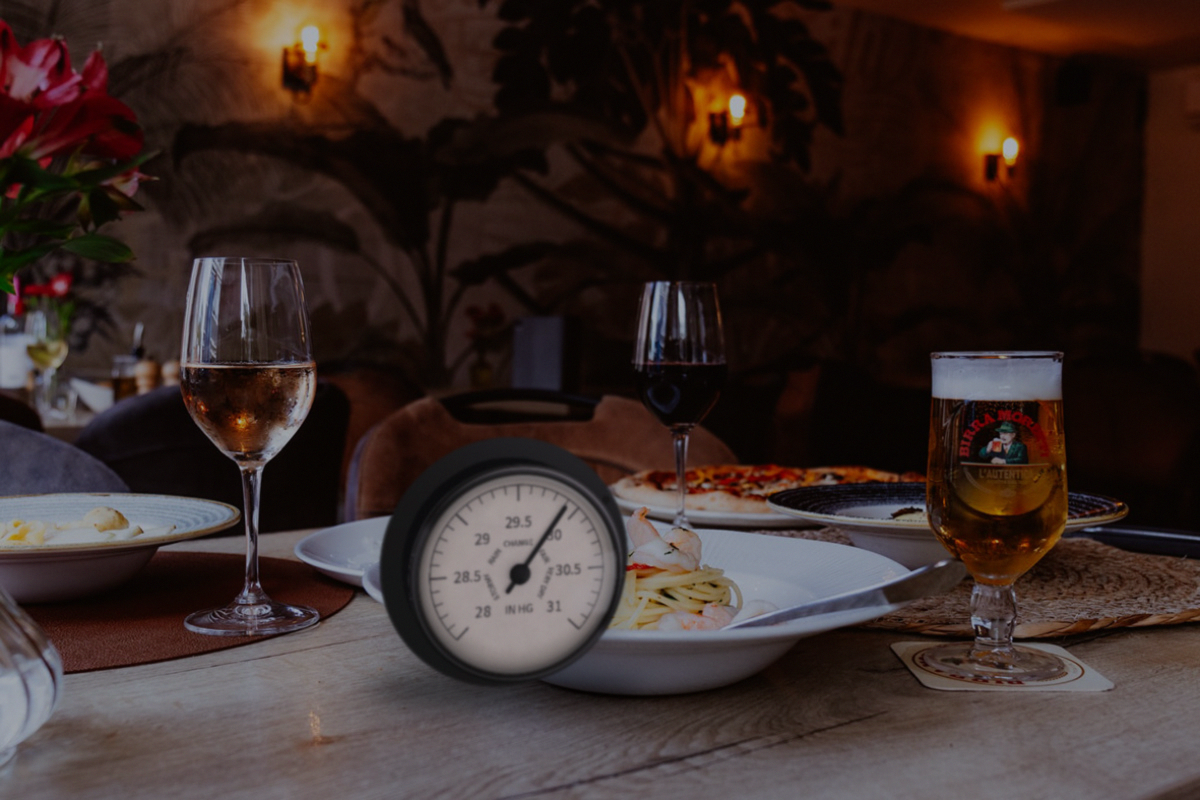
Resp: 29.9 inHg
